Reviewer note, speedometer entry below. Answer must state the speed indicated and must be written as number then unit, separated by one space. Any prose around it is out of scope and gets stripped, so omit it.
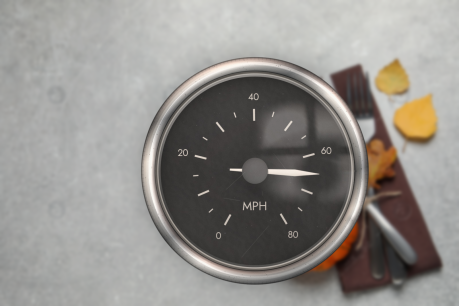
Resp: 65 mph
